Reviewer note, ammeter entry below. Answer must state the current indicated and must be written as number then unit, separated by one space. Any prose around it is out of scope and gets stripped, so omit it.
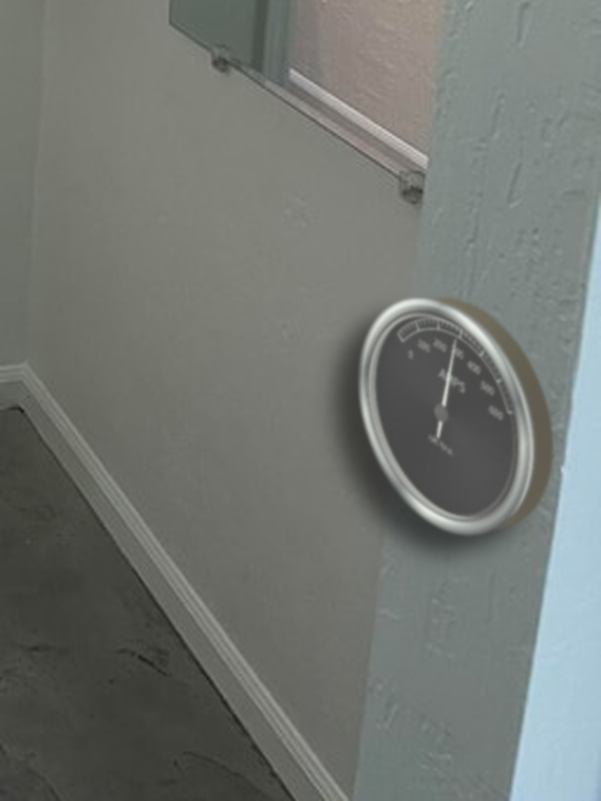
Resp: 300 A
